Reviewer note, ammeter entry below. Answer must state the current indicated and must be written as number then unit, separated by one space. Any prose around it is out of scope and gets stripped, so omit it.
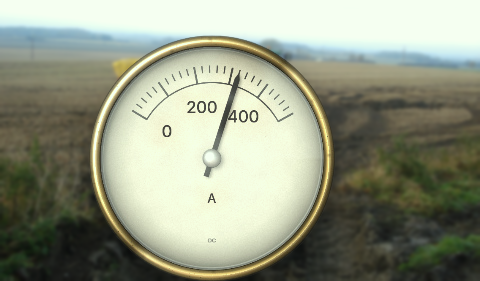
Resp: 320 A
